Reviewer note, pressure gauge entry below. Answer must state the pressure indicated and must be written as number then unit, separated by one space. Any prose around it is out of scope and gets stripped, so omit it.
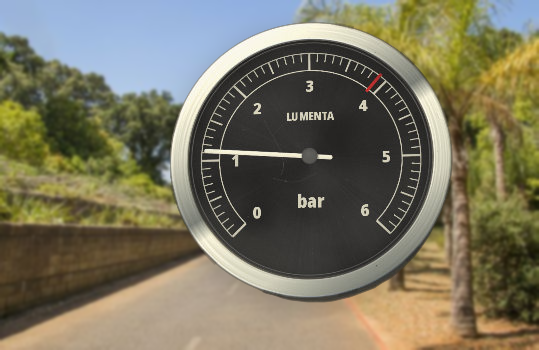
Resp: 1.1 bar
